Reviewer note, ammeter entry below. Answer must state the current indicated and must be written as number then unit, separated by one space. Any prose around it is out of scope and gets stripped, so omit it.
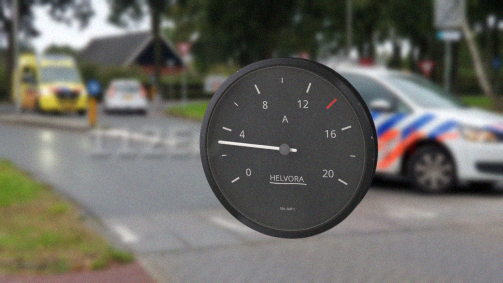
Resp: 3 A
